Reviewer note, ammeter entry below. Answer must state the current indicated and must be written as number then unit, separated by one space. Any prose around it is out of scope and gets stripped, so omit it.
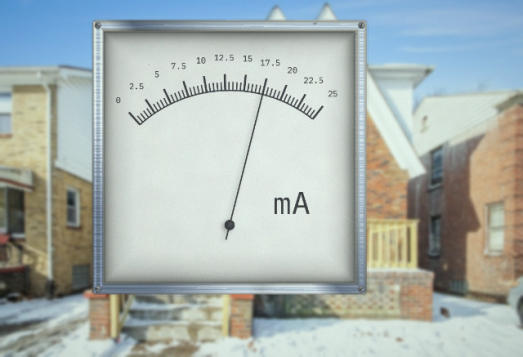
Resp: 17.5 mA
